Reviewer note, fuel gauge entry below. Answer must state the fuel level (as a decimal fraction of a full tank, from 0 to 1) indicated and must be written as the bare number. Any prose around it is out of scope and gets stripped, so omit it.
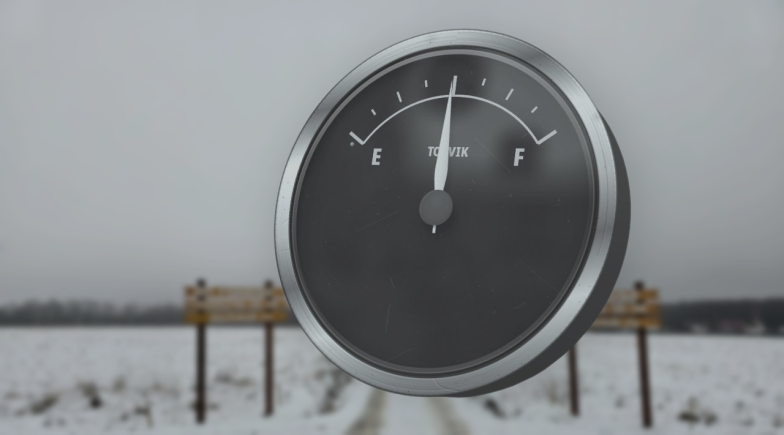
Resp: 0.5
